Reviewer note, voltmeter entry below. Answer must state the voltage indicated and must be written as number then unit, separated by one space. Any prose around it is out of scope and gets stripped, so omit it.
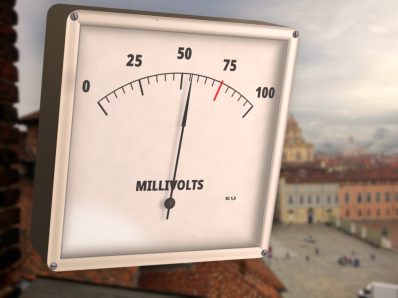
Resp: 55 mV
